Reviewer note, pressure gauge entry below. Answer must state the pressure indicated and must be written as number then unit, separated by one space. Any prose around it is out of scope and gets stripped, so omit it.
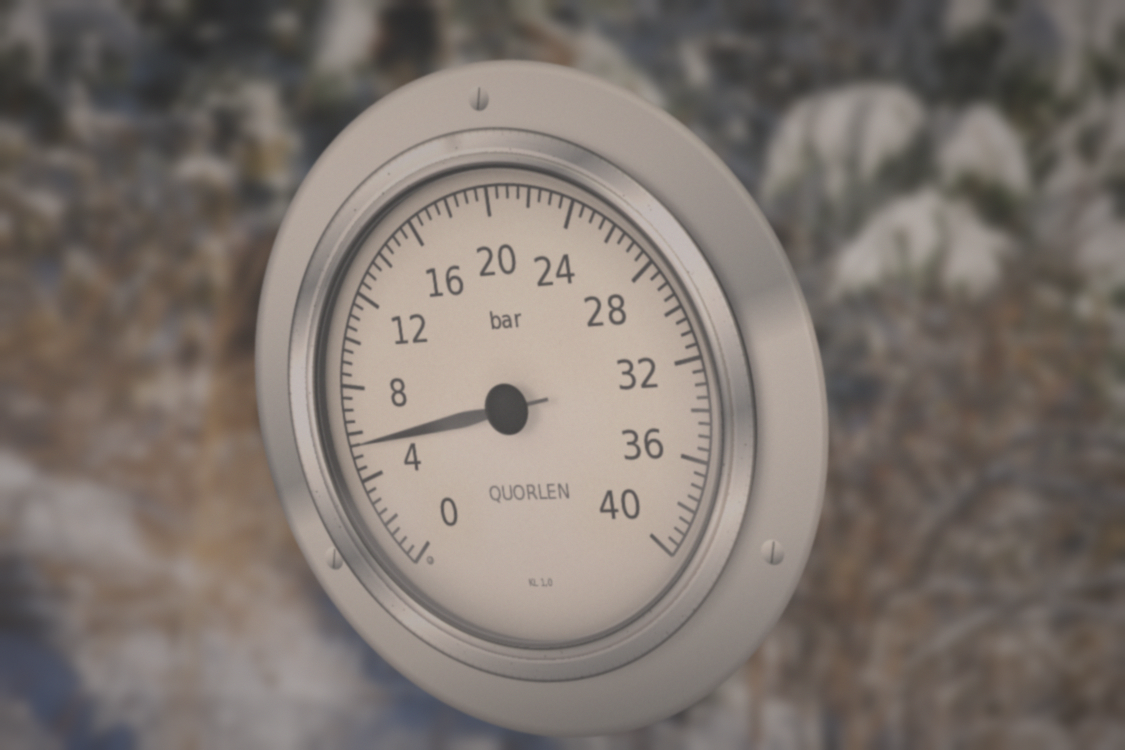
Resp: 5.5 bar
